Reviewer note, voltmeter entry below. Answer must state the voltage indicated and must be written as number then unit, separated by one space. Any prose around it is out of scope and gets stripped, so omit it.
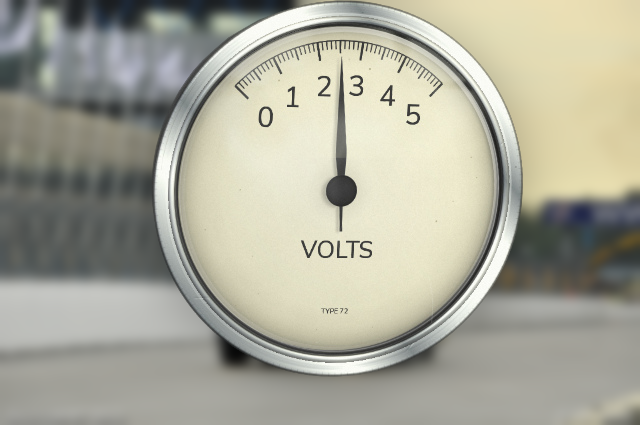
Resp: 2.5 V
